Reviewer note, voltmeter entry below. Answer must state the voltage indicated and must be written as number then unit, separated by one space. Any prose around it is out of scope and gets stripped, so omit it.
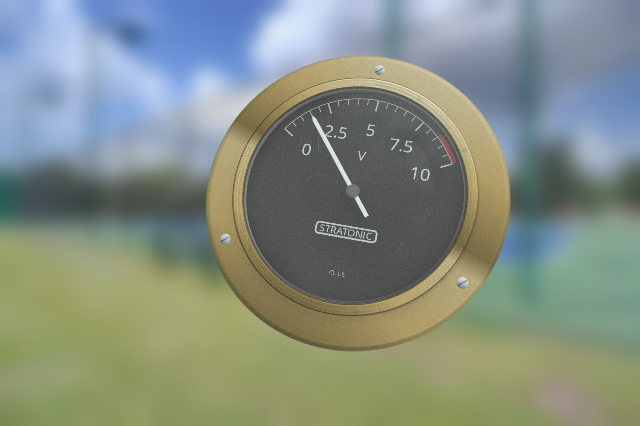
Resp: 1.5 V
